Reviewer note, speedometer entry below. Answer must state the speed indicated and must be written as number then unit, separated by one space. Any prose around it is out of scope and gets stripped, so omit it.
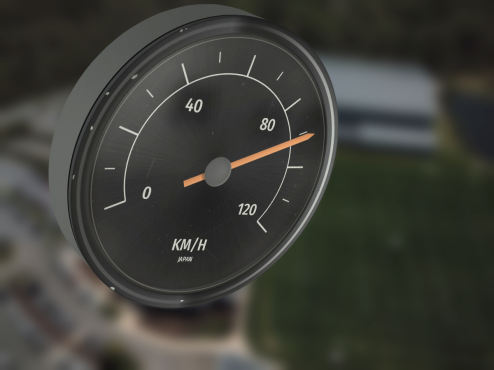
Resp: 90 km/h
